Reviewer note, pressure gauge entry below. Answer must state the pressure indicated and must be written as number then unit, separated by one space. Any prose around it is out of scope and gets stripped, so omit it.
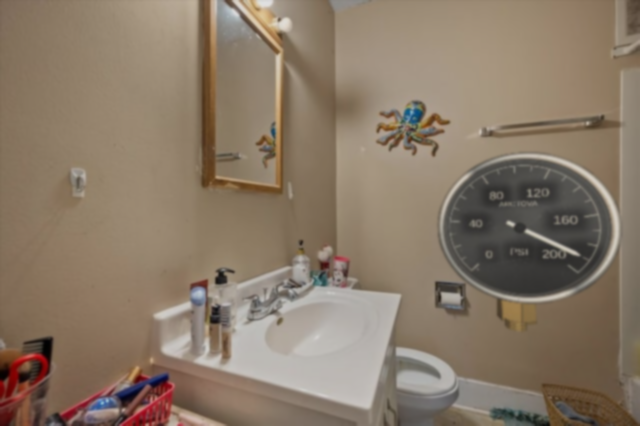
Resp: 190 psi
